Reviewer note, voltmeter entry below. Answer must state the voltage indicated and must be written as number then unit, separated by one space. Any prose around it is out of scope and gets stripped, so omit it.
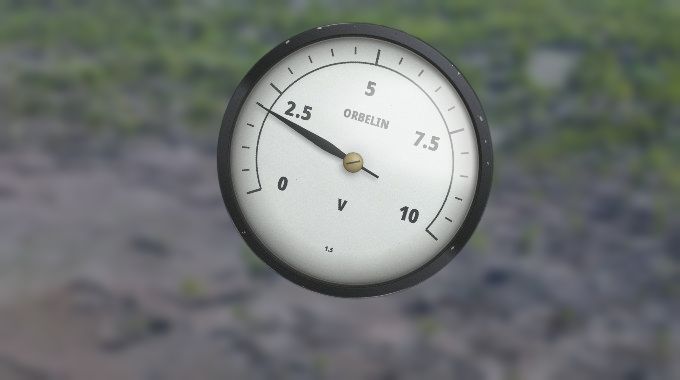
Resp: 2 V
